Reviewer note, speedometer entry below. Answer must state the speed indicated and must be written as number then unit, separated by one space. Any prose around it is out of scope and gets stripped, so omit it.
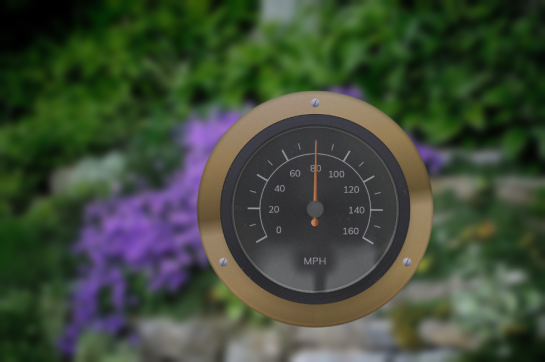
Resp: 80 mph
